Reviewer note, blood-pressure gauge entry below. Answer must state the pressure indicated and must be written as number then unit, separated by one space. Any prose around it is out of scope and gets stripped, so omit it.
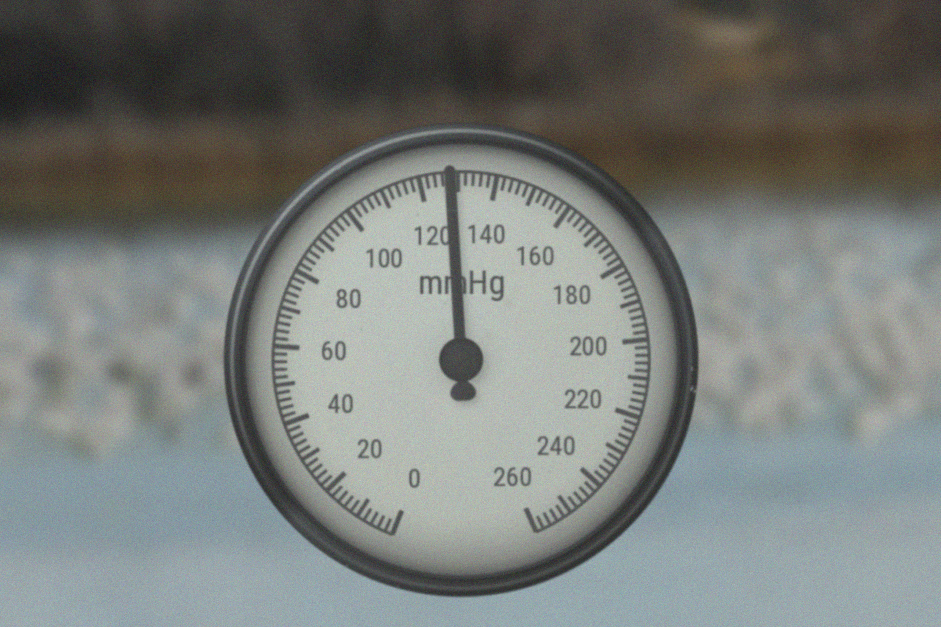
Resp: 128 mmHg
